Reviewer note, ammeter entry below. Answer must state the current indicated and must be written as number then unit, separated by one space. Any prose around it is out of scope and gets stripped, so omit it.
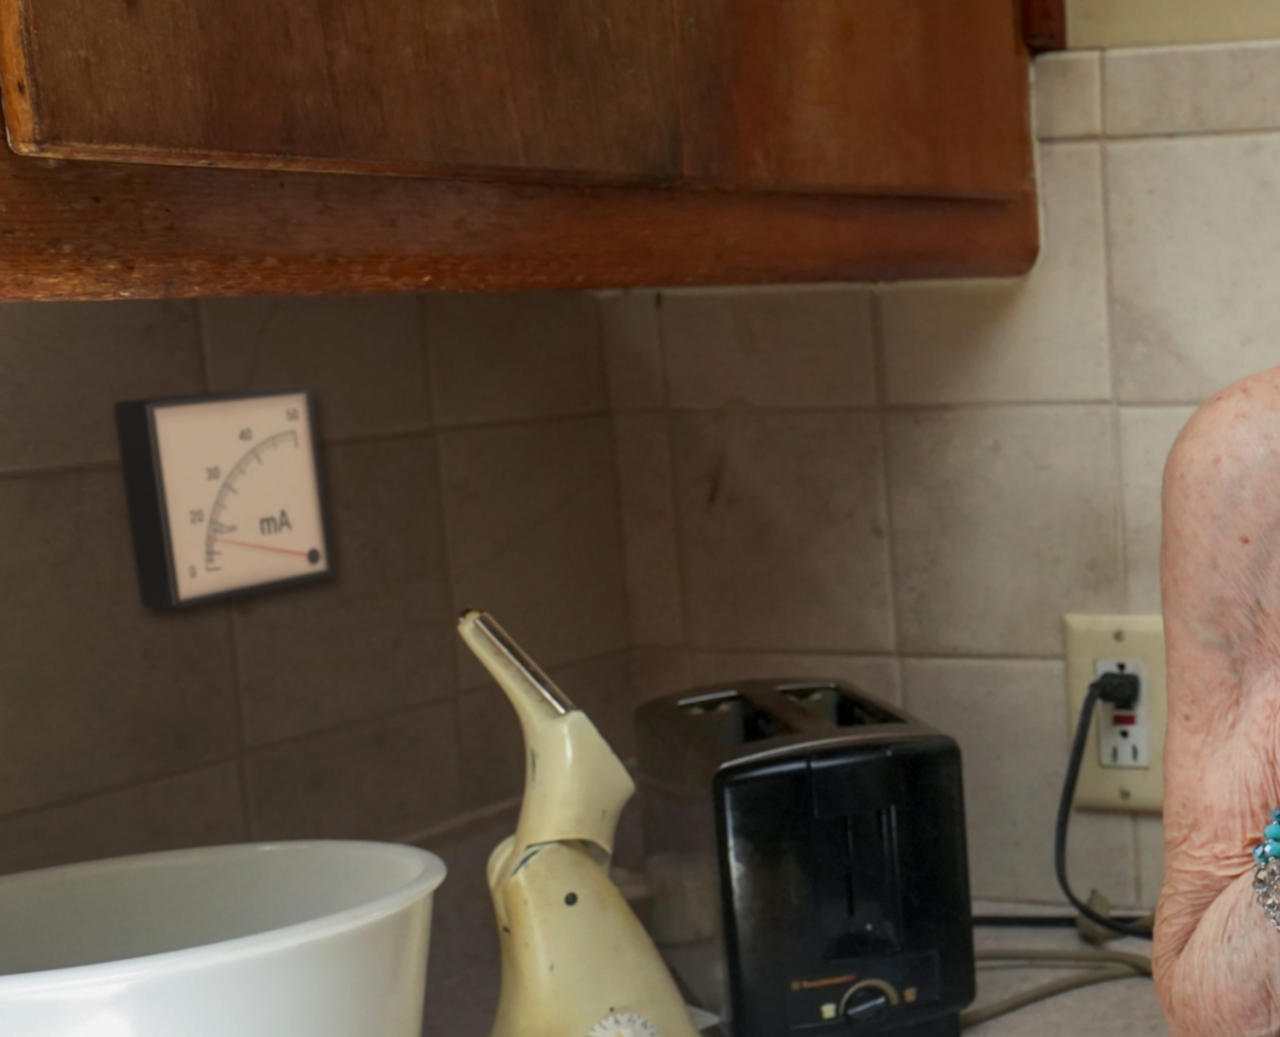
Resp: 15 mA
